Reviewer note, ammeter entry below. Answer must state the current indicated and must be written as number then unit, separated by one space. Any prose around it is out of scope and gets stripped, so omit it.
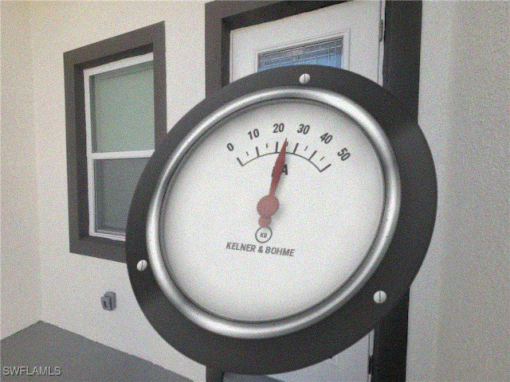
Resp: 25 µA
